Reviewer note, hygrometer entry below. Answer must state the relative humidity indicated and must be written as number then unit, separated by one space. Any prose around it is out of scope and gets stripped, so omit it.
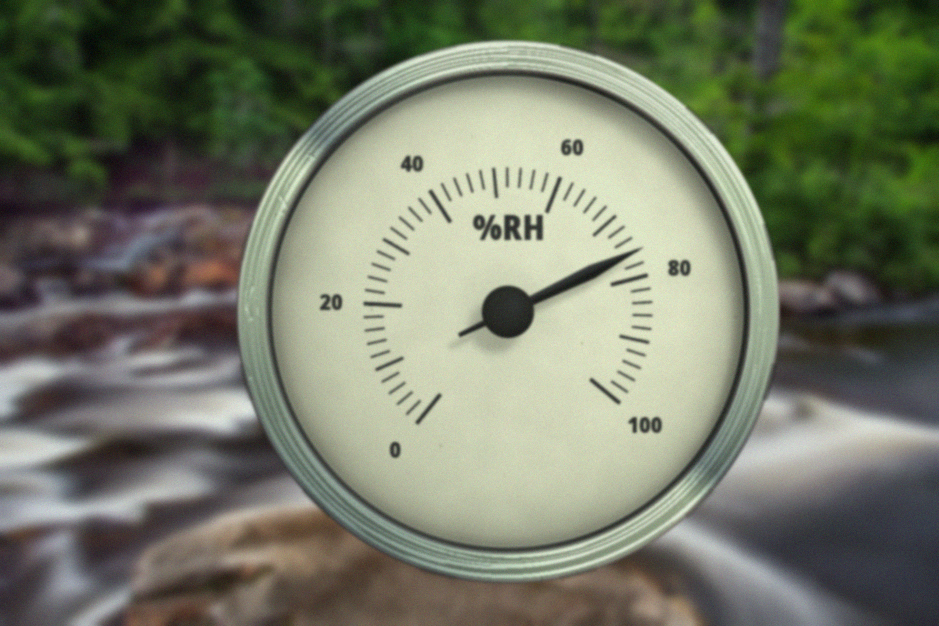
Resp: 76 %
